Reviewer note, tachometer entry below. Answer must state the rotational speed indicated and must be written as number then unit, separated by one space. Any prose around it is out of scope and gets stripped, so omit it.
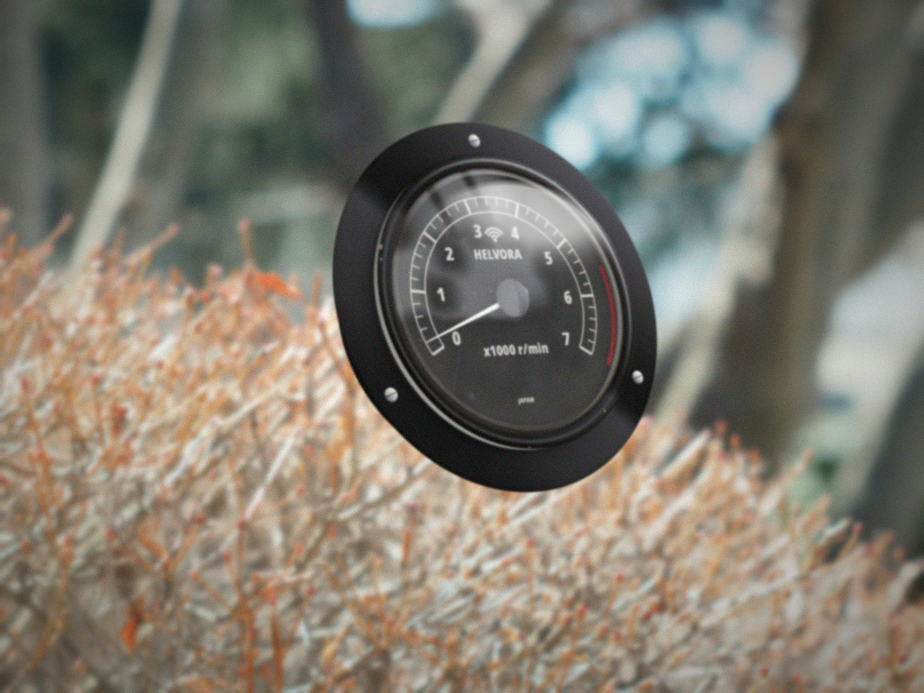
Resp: 200 rpm
